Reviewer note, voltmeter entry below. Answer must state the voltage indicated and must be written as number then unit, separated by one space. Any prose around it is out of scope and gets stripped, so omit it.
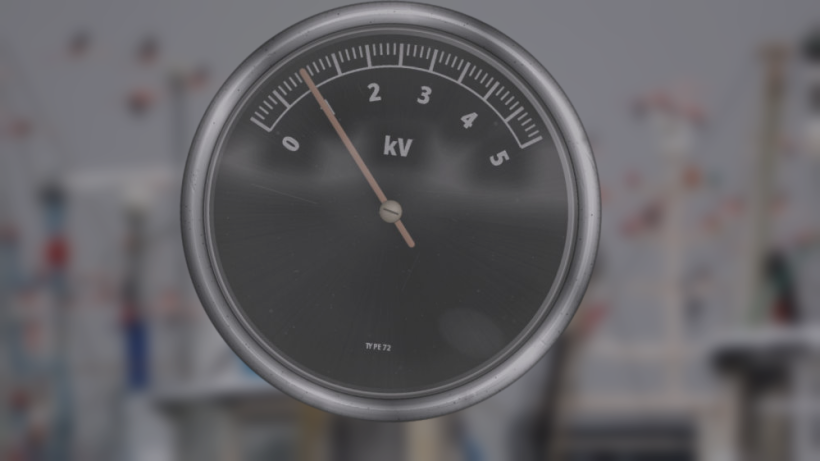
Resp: 1 kV
